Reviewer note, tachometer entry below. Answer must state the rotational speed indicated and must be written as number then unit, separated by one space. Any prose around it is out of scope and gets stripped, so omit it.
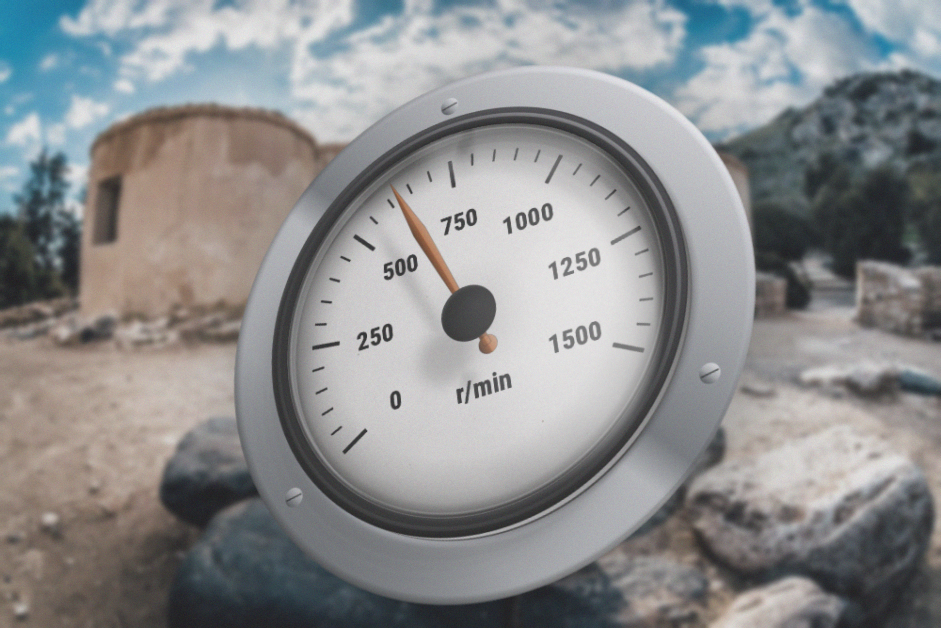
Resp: 625 rpm
